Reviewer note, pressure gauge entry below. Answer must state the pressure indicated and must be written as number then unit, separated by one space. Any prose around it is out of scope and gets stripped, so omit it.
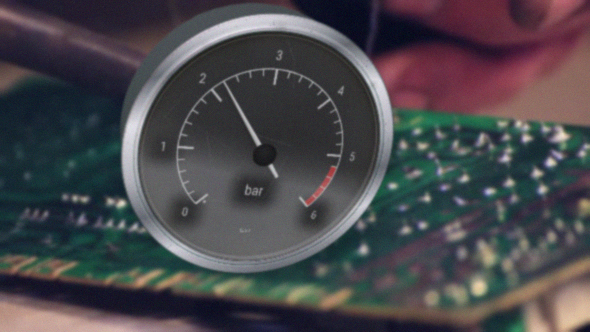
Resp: 2.2 bar
